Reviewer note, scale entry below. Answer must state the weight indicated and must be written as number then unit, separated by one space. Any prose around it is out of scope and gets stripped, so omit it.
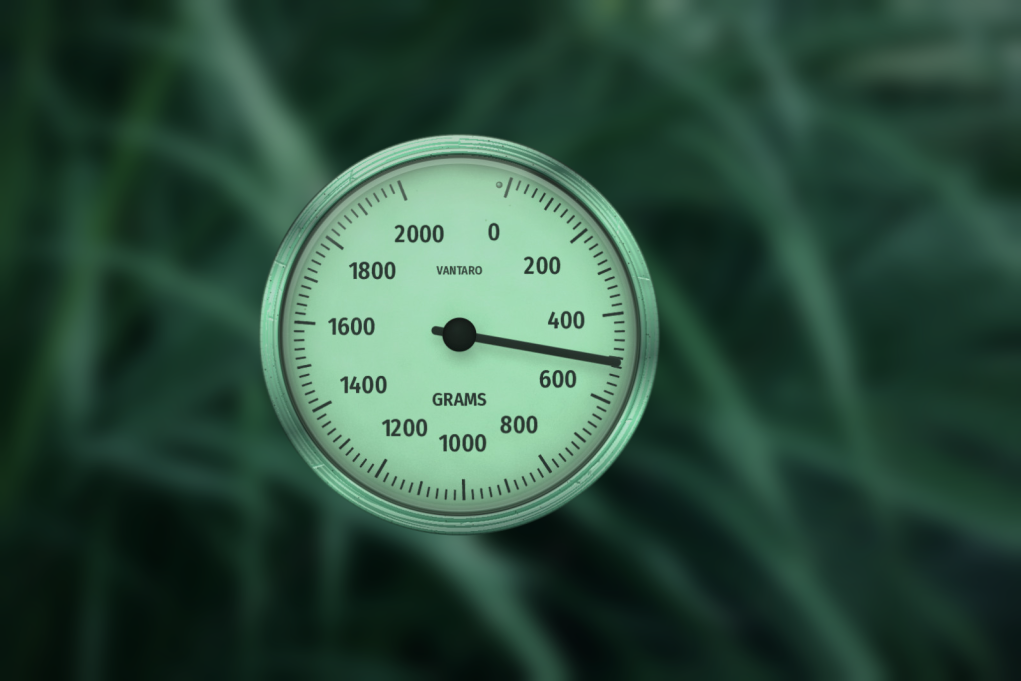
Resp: 510 g
